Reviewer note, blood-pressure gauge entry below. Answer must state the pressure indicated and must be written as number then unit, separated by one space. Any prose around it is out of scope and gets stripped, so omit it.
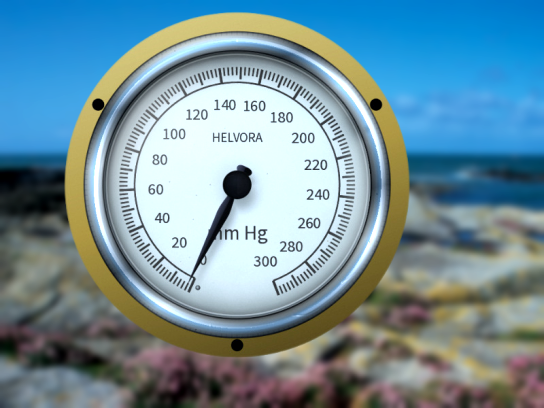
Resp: 2 mmHg
